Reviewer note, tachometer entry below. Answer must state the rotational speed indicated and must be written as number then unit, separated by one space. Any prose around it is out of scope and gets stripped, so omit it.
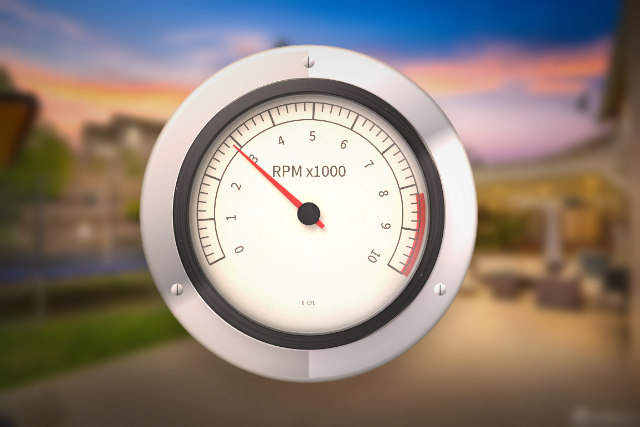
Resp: 2900 rpm
